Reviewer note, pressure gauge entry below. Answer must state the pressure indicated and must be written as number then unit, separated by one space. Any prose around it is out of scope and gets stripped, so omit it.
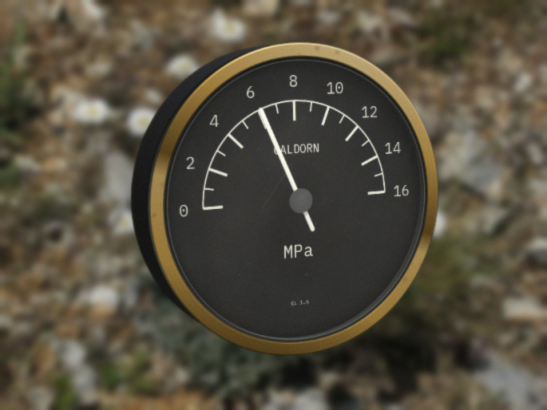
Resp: 6 MPa
